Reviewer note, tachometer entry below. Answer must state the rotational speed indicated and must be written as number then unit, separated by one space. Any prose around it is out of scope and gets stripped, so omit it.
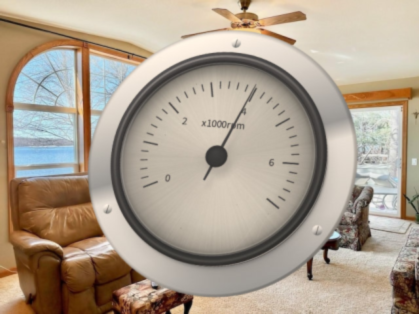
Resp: 4000 rpm
